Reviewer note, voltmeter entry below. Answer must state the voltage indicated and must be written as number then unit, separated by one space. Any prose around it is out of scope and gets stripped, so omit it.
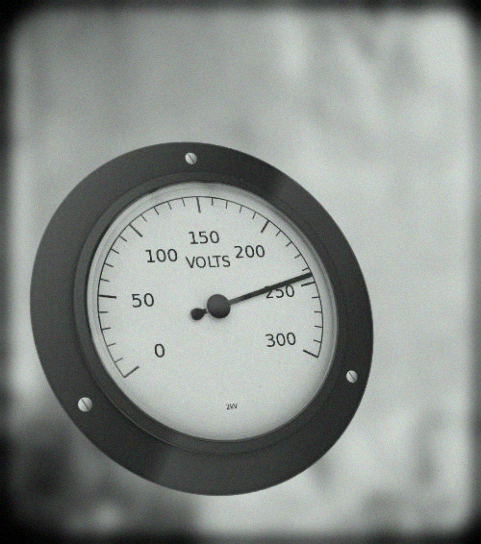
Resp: 245 V
